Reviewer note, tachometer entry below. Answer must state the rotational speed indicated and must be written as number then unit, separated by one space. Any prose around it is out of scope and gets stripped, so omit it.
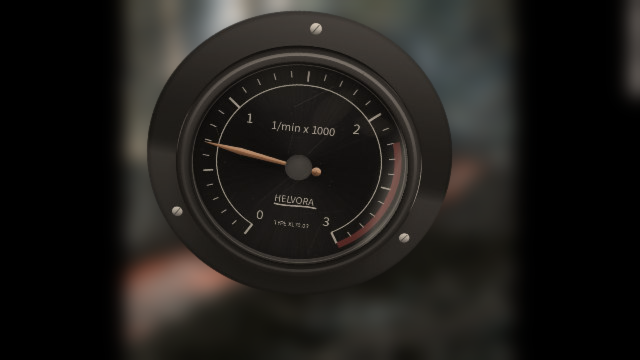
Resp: 700 rpm
